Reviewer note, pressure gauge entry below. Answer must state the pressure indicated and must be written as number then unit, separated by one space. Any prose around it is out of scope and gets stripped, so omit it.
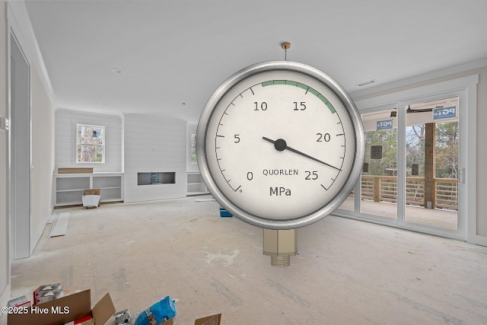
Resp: 23 MPa
